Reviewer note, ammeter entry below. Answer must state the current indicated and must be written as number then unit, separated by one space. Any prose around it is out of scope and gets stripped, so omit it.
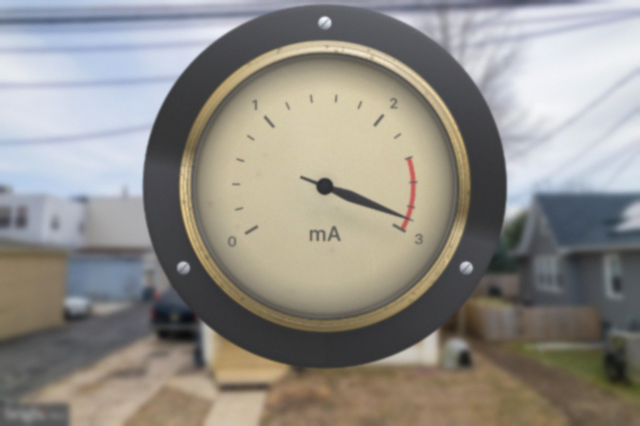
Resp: 2.9 mA
